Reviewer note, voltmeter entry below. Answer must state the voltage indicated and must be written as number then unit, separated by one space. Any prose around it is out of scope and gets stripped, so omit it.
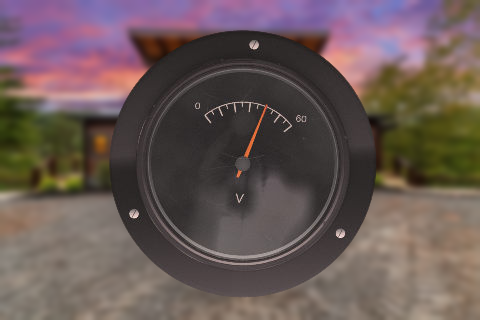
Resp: 40 V
